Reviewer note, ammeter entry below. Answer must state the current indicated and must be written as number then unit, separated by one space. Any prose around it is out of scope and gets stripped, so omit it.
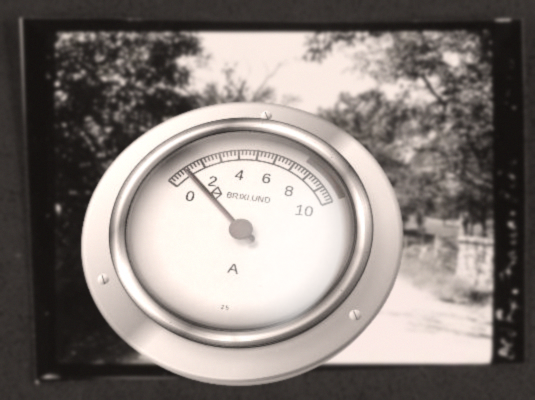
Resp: 1 A
